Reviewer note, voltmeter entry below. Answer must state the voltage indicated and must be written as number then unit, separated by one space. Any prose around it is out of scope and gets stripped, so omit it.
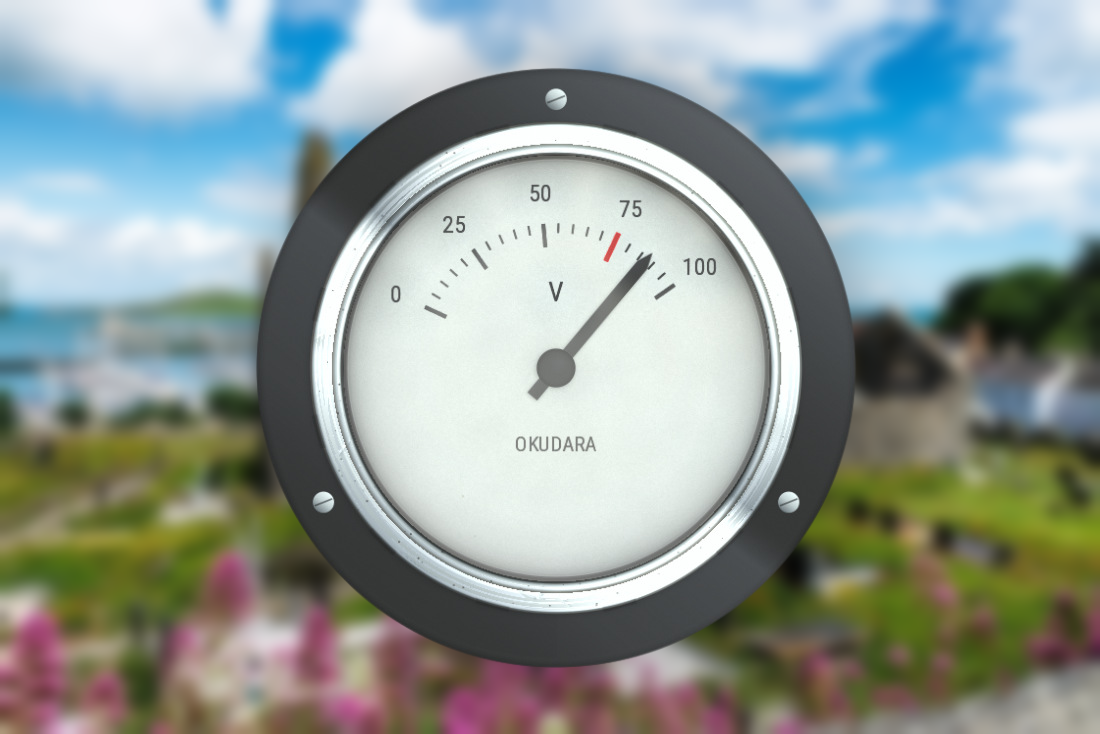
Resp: 87.5 V
